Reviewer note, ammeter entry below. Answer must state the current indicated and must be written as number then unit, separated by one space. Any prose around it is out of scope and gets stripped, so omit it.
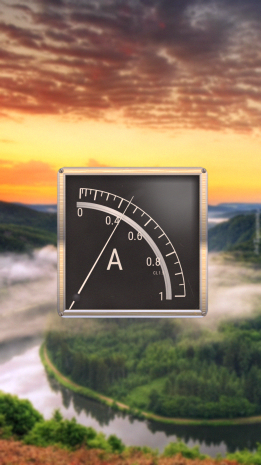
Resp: 0.45 A
